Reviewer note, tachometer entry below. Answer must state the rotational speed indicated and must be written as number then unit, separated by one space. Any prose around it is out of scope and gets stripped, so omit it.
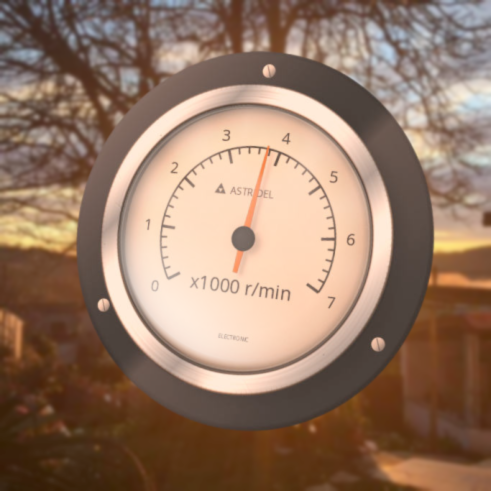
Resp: 3800 rpm
